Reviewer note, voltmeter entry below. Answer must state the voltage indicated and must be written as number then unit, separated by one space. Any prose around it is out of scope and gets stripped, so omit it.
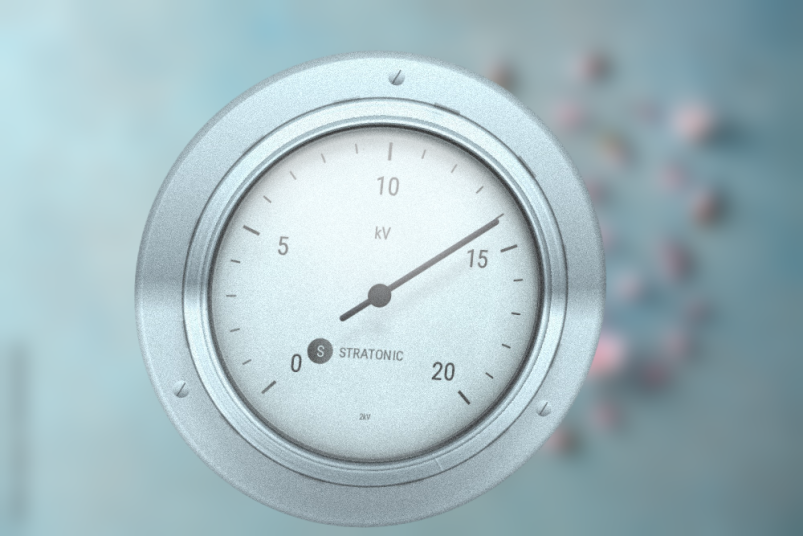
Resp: 14 kV
